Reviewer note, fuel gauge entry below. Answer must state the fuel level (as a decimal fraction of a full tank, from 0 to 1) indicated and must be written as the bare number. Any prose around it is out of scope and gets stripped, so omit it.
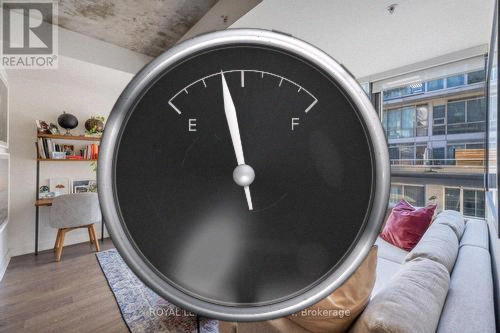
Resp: 0.375
